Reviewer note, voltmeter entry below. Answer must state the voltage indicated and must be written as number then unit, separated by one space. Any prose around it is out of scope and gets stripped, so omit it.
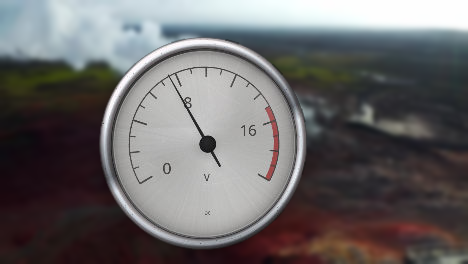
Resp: 7.5 V
